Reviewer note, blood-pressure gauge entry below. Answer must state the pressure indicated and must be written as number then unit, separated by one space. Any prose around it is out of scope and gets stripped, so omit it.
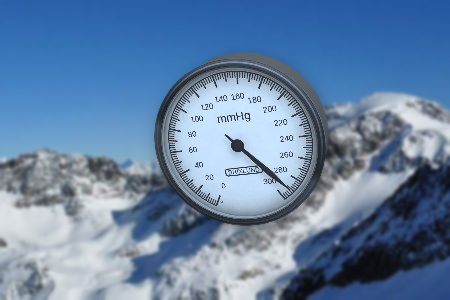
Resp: 290 mmHg
